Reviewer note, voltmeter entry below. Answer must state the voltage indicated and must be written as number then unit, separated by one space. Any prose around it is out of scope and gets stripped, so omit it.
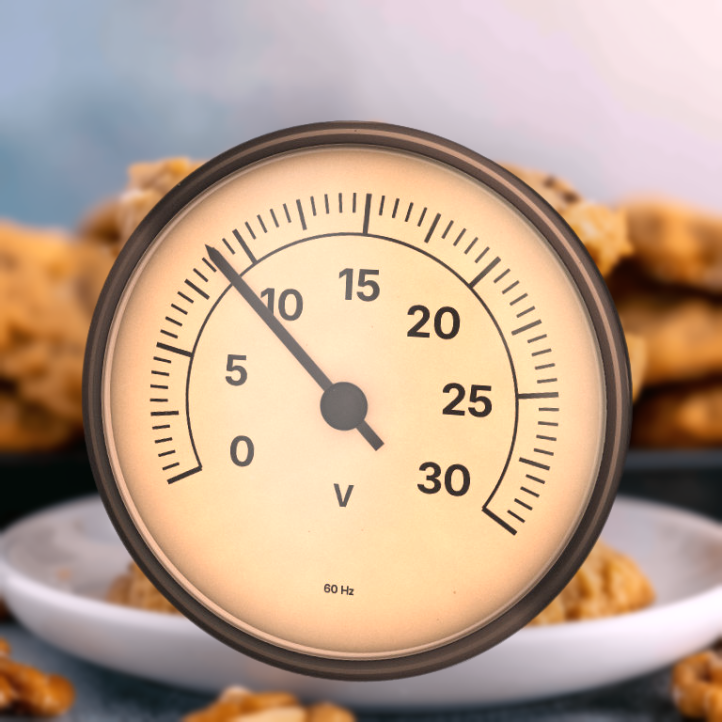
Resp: 9 V
